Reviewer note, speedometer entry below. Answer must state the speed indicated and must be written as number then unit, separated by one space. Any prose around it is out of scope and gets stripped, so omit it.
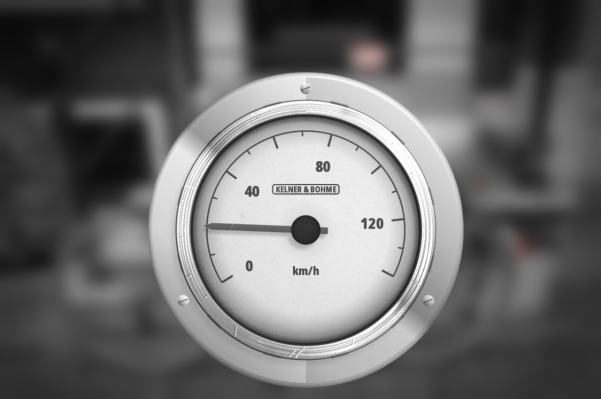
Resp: 20 km/h
